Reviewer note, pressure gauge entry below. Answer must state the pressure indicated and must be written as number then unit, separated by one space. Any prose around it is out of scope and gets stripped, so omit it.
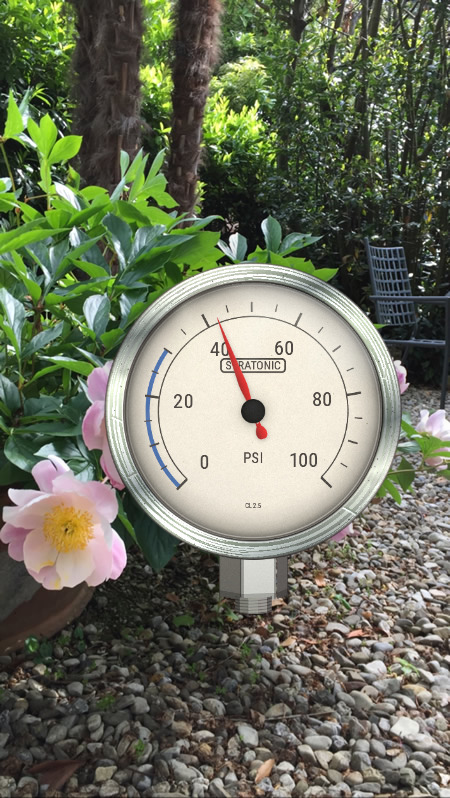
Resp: 42.5 psi
